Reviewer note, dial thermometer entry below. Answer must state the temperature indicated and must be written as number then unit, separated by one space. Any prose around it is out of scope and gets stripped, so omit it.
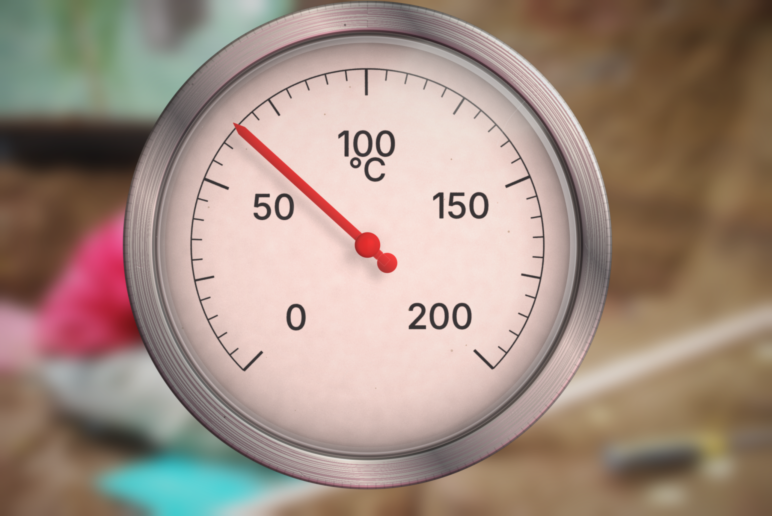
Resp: 65 °C
